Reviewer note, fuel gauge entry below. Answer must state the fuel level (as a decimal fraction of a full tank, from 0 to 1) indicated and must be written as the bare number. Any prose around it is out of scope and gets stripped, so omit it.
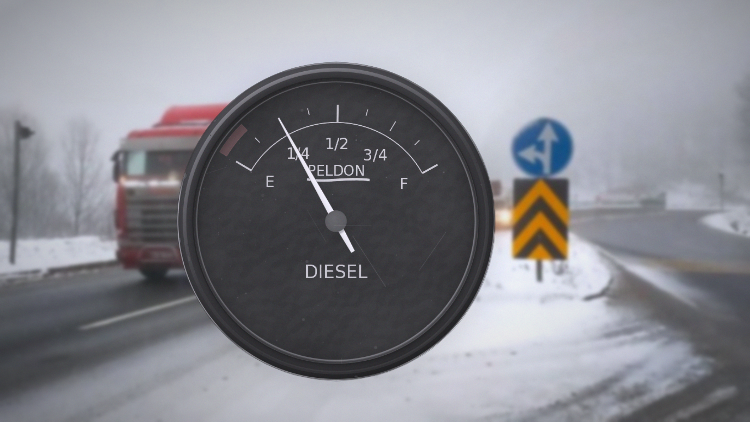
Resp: 0.25
